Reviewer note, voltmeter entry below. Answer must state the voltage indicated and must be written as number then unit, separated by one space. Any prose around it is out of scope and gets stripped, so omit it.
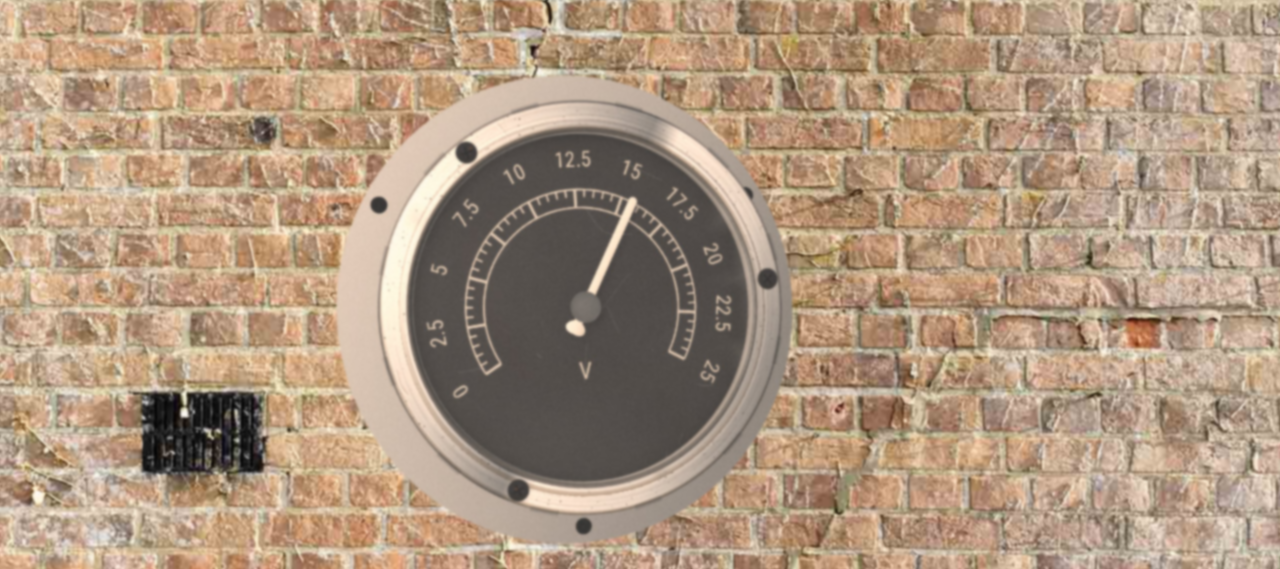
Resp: 15.5 V
